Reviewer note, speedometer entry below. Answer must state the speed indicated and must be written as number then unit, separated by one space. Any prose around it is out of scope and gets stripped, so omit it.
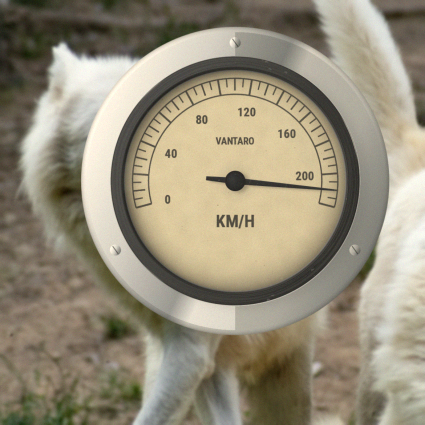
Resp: 210 km/h
